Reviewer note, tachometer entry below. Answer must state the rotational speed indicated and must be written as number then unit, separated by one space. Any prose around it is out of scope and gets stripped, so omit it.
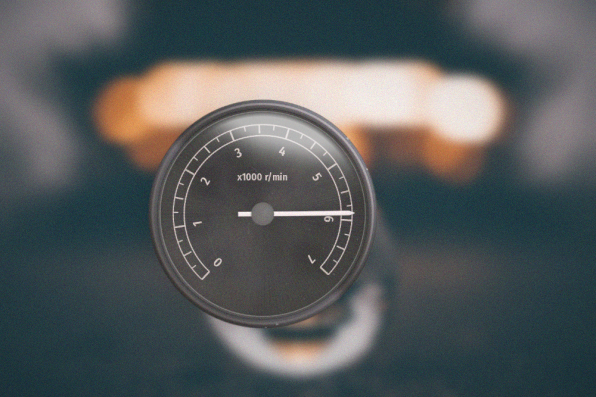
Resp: 5875 rpm
